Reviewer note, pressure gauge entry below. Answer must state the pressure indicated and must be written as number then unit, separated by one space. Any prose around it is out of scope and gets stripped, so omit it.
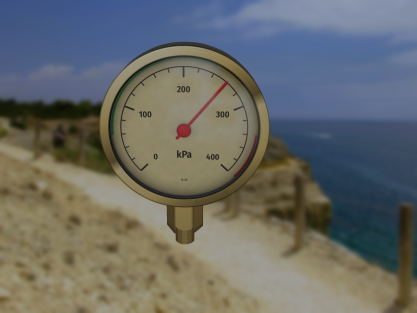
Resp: 260 kPa
